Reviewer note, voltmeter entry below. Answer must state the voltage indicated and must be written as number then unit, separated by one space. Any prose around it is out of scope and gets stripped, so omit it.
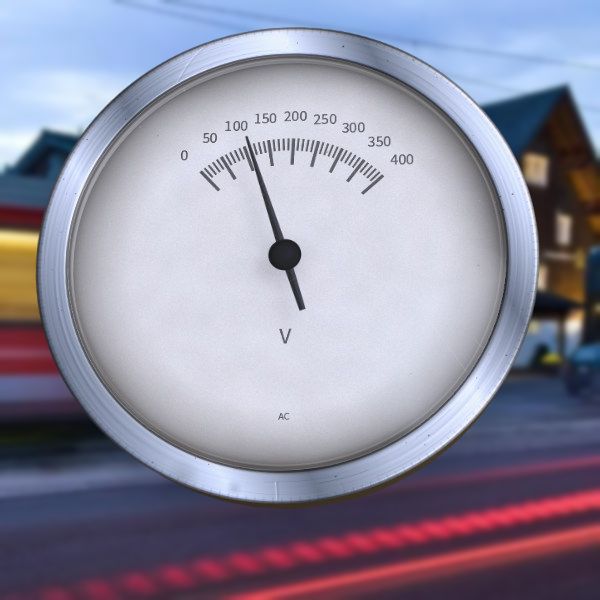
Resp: 110 V
